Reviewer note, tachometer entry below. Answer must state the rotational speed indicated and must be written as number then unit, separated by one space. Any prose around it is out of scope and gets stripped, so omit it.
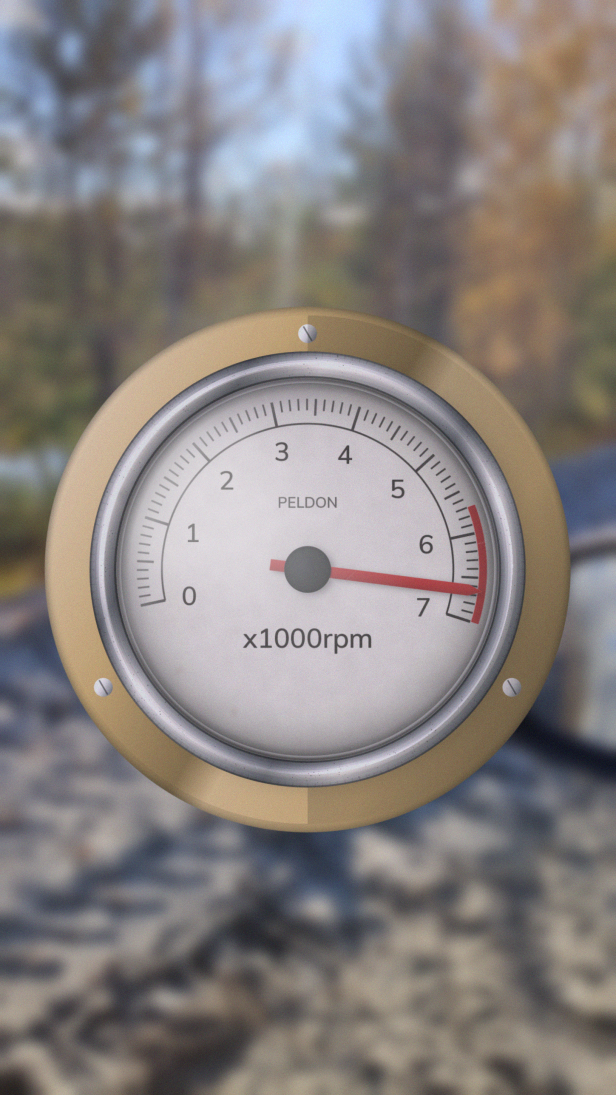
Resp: 6650 rpm
